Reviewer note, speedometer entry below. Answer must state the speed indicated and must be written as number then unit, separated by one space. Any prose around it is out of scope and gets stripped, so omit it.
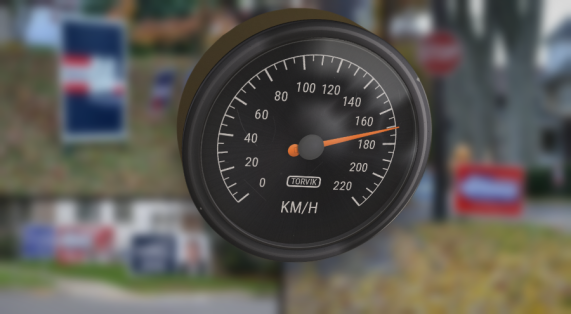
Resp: 170 km/h
